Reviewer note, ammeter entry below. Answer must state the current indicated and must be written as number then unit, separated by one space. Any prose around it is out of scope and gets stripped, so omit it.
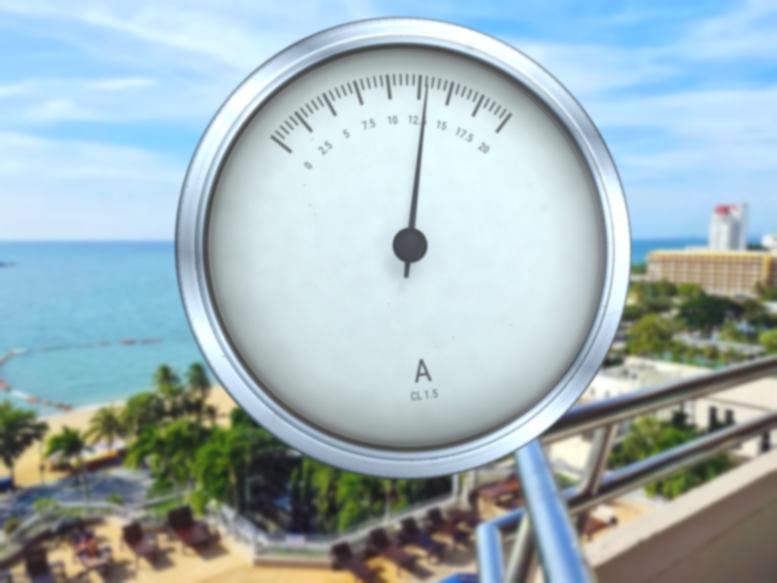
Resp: 13 A
